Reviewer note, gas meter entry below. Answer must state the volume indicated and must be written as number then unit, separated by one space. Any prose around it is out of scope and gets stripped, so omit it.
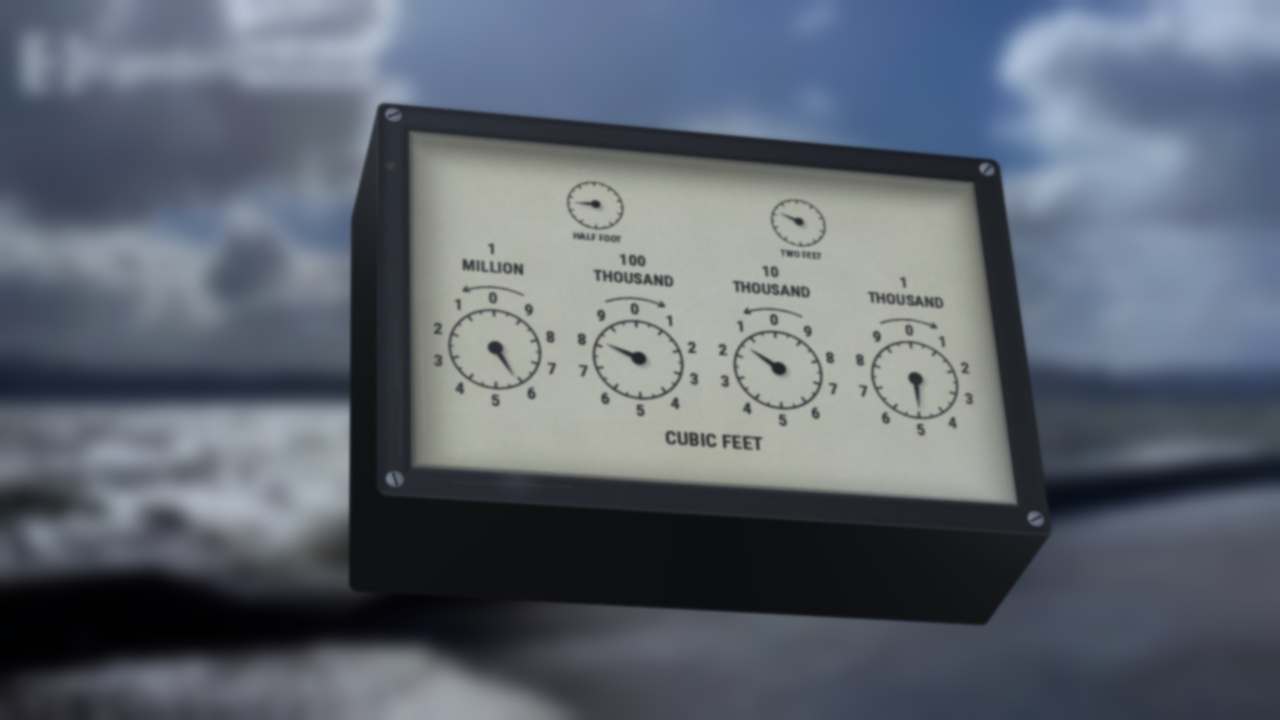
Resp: 581500 ft³
